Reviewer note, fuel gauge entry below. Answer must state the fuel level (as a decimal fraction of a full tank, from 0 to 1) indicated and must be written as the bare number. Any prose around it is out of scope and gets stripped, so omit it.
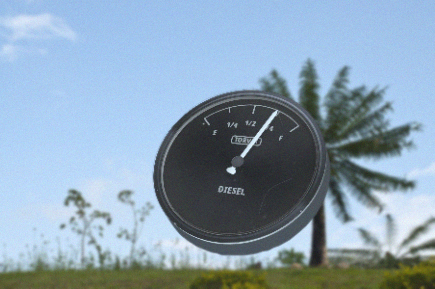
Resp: 0.75
